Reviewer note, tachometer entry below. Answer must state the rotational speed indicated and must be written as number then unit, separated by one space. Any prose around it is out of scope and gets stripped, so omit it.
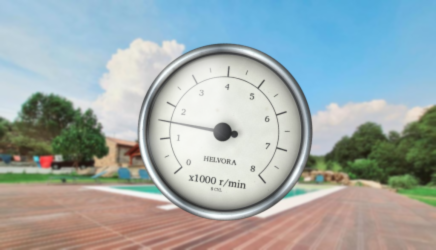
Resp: 1500 rpm
